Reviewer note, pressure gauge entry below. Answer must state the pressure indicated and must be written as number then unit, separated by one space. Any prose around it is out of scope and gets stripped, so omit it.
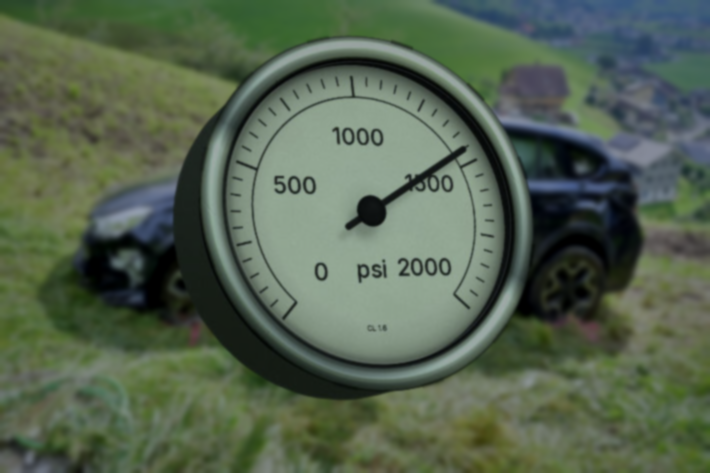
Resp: 1450 psi
